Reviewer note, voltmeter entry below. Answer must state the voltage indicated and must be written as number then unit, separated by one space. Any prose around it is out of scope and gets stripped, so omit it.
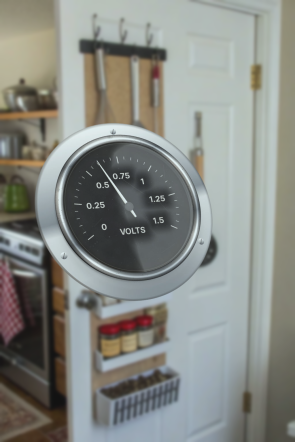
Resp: 0.6 V
